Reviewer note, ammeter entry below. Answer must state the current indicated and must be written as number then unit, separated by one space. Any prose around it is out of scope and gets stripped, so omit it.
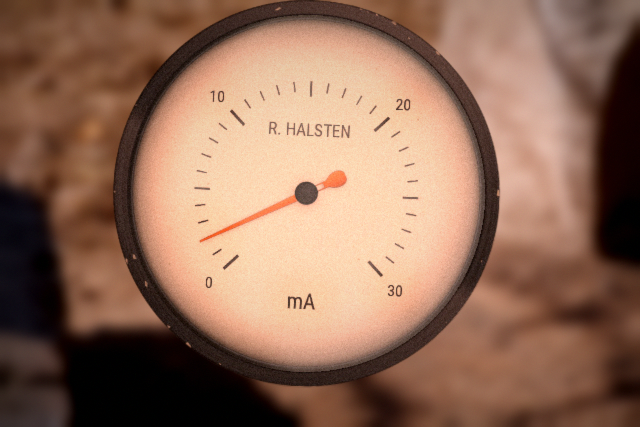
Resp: 2 mA
